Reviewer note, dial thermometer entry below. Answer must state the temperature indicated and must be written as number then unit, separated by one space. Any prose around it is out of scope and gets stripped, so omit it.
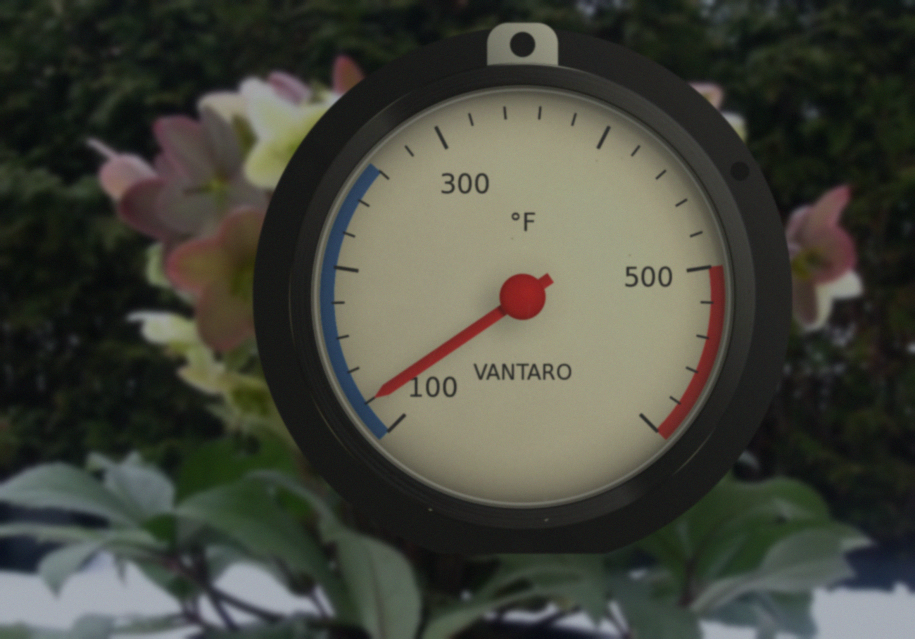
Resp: 120 °F
